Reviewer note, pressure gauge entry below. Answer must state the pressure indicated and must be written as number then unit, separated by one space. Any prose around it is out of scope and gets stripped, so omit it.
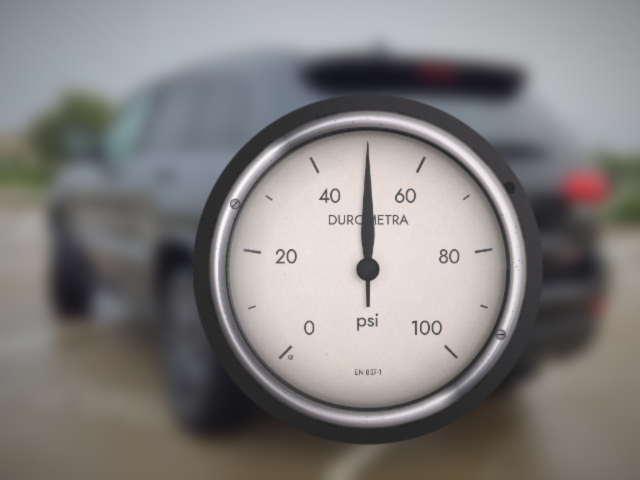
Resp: 50 psi
